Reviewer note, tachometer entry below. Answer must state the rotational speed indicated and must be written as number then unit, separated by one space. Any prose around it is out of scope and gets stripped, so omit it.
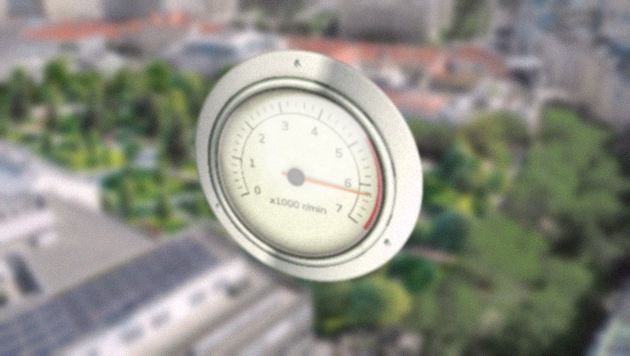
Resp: 6200 rpm
